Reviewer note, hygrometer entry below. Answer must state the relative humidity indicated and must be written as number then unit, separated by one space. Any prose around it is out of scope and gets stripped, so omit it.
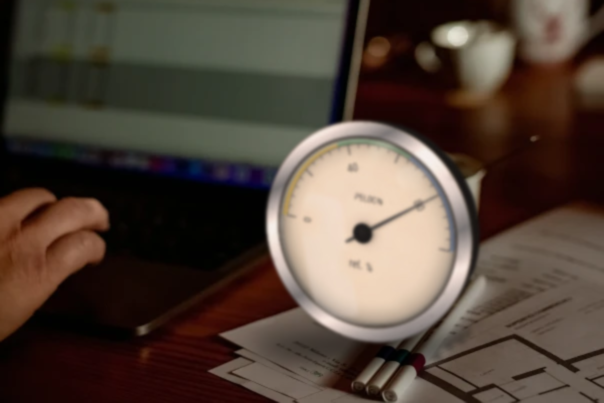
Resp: 80 %
